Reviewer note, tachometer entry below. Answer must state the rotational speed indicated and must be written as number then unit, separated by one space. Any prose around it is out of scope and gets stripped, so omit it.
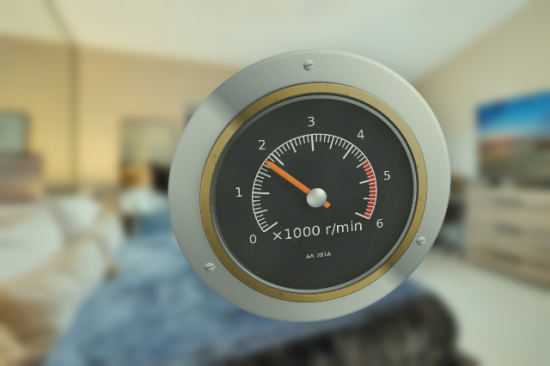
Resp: 1800 rpm
